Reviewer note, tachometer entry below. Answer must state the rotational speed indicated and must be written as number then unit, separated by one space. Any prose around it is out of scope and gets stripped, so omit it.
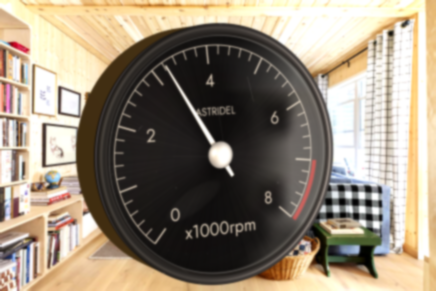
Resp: 3200 rpm
